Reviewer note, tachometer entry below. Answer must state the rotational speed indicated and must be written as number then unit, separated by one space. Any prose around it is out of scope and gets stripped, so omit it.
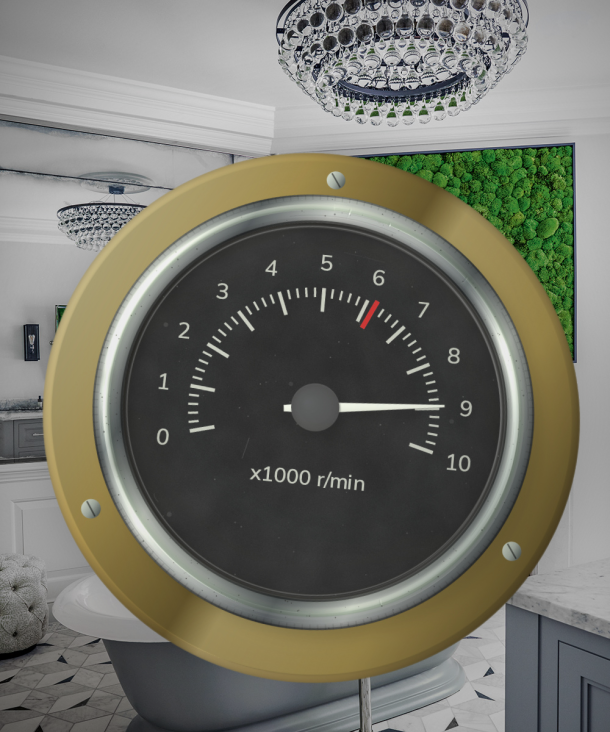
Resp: 9000 rpm
